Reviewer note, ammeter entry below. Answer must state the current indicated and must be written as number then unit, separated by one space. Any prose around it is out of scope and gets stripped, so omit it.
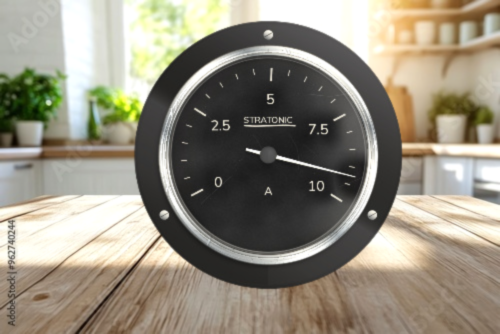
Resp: 9.25 A
